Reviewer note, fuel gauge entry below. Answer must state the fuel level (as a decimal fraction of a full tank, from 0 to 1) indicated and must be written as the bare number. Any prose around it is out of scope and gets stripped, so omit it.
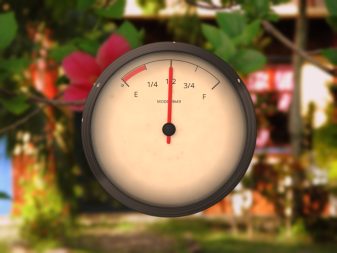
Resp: 0.5
